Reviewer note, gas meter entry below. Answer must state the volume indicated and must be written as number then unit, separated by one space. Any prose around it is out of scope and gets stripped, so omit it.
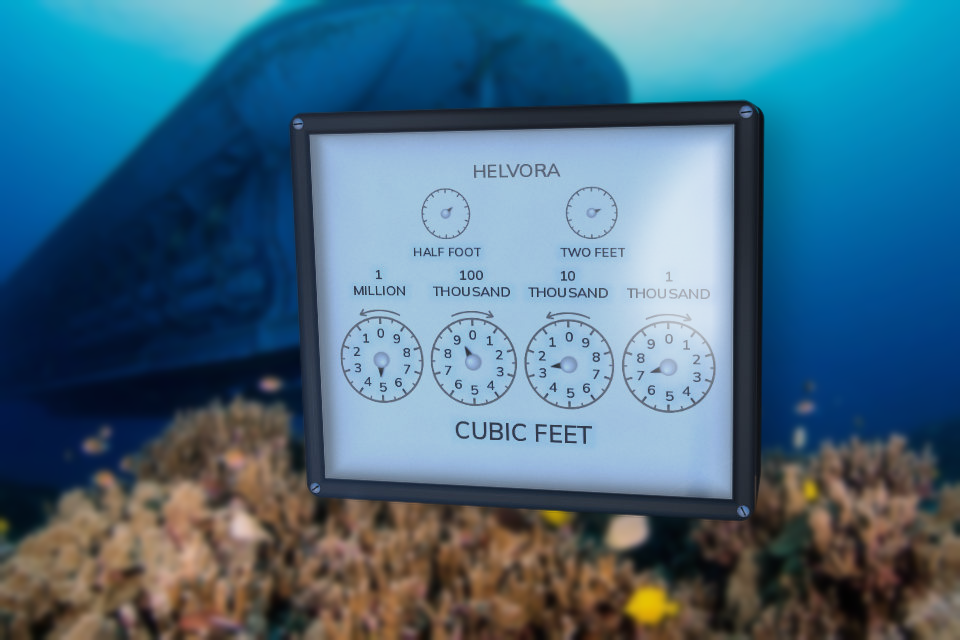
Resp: 492700 ft³
